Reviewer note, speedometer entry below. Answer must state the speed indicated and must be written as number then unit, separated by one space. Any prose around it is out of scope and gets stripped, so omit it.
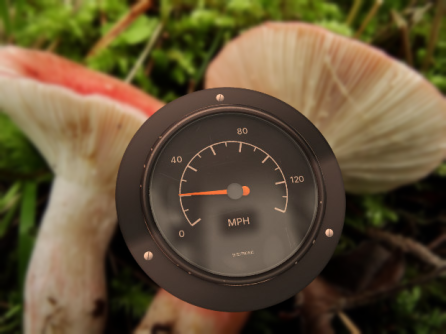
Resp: 20 mph
